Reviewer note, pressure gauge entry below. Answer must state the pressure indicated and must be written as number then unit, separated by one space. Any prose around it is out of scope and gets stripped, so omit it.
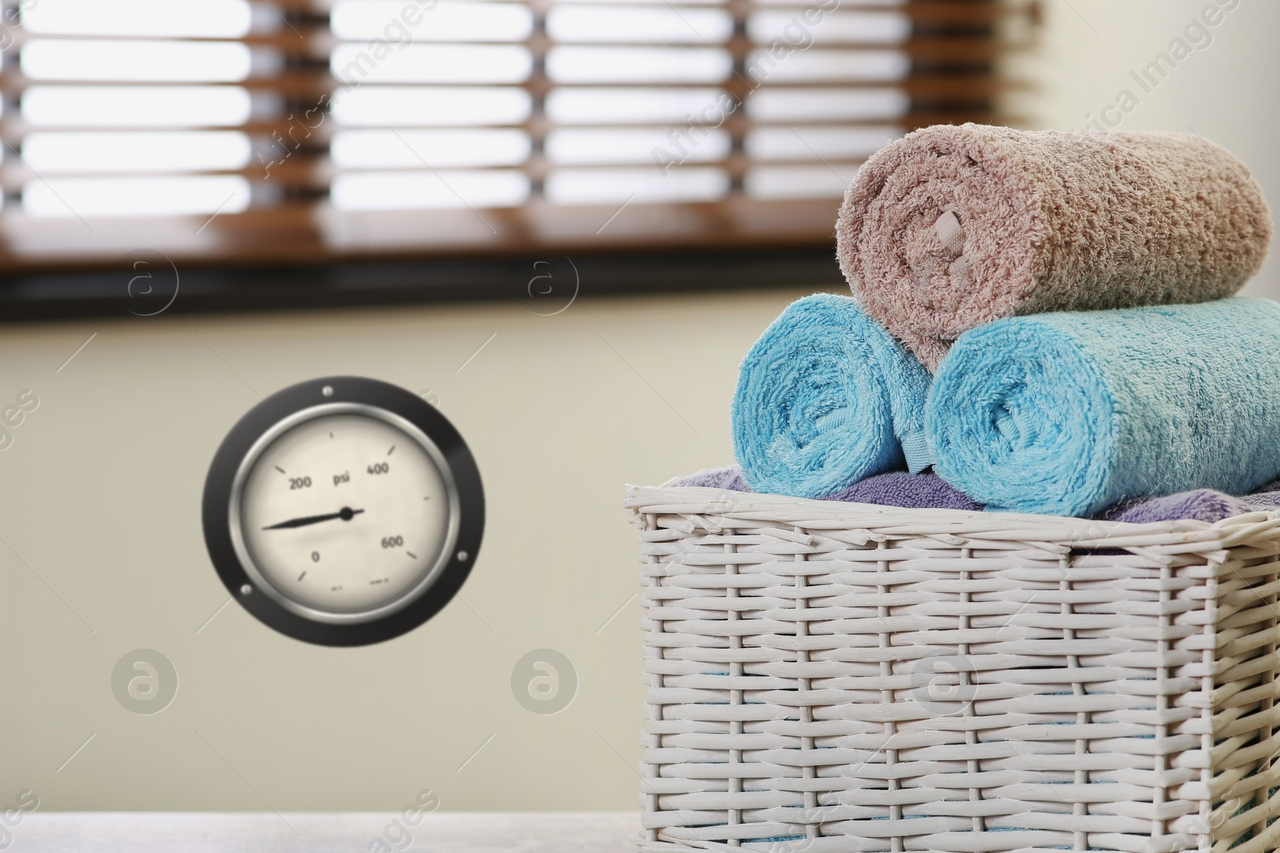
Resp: 100 psi
